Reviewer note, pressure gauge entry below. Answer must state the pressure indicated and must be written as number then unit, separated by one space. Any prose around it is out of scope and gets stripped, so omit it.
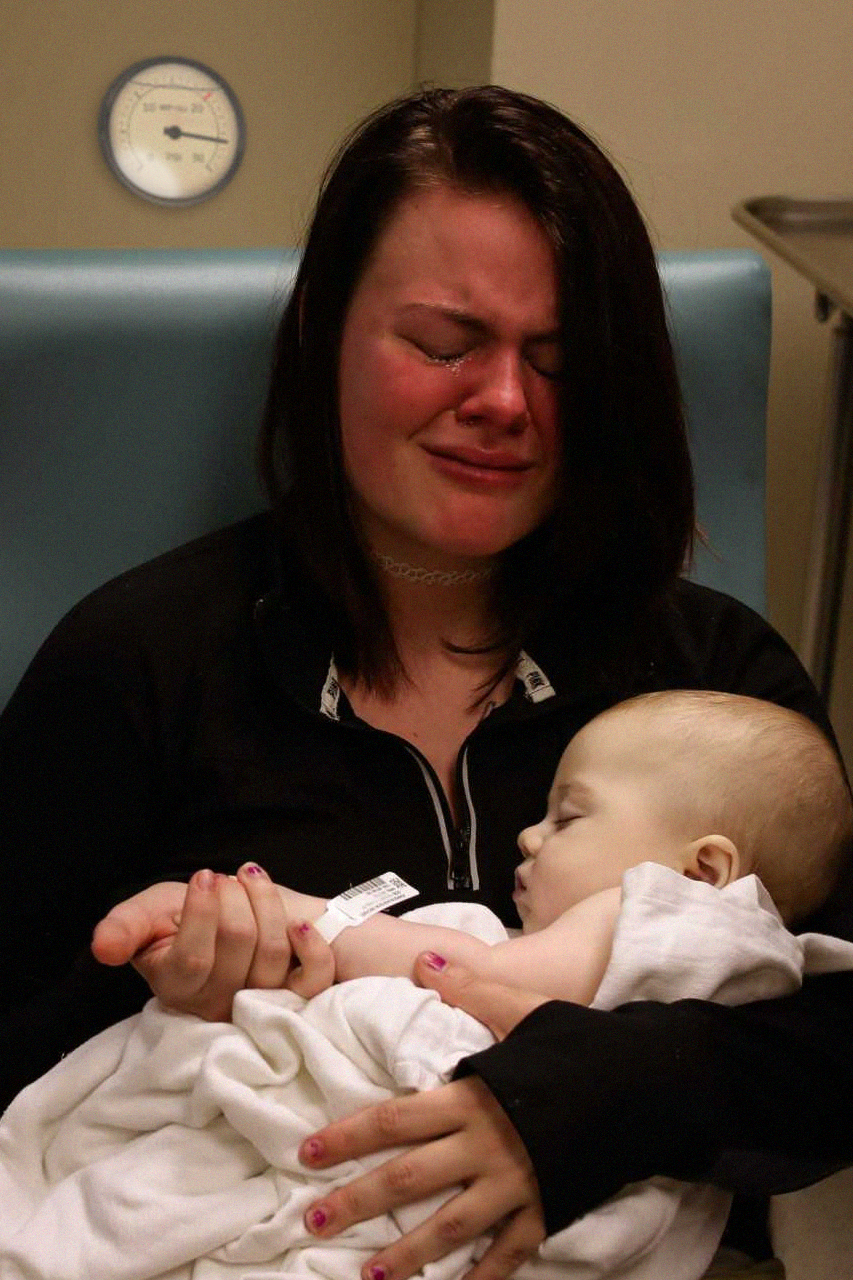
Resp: 26 psi
